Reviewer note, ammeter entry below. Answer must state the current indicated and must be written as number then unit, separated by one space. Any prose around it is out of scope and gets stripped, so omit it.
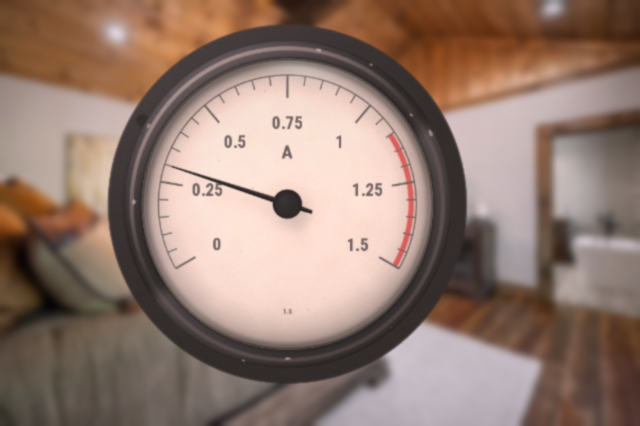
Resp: 0.3 A
